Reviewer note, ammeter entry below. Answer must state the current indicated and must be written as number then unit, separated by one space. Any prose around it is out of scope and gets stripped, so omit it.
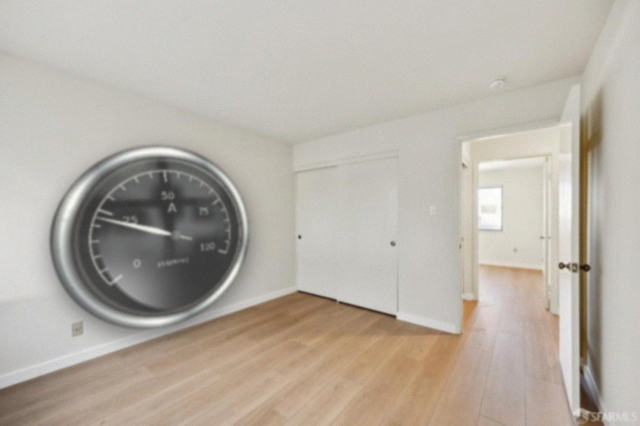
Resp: 22.5 A
